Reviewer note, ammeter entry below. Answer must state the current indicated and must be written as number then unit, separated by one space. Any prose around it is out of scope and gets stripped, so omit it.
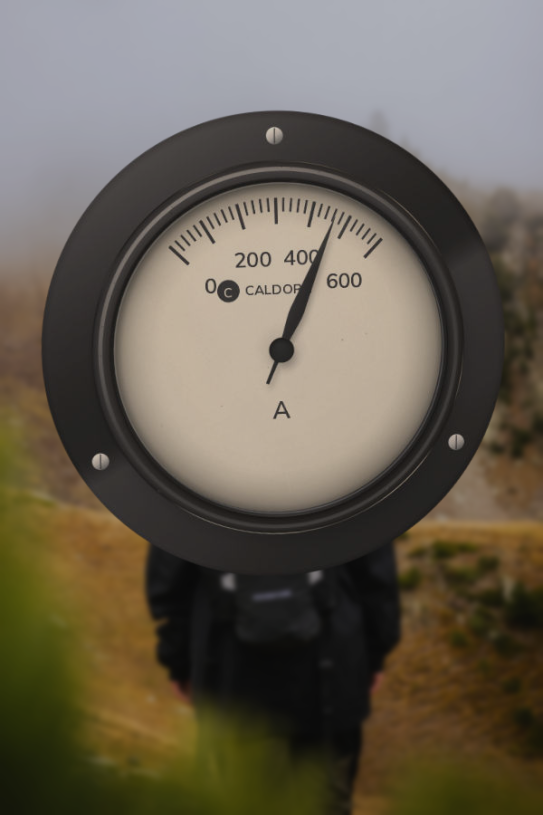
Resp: 460 A
